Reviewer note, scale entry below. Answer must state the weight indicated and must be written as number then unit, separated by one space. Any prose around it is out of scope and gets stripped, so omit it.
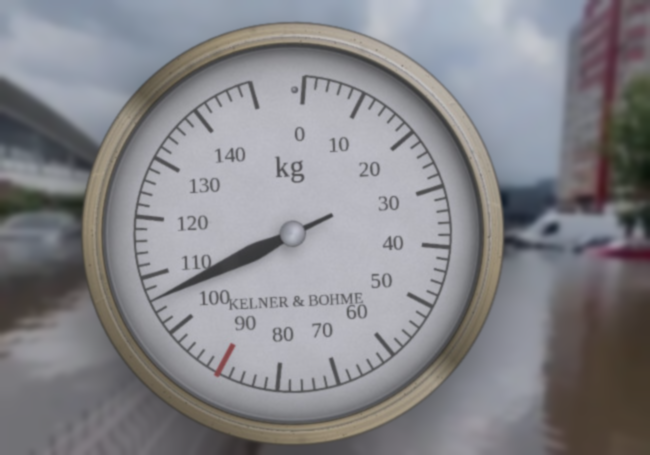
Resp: 106 kg
